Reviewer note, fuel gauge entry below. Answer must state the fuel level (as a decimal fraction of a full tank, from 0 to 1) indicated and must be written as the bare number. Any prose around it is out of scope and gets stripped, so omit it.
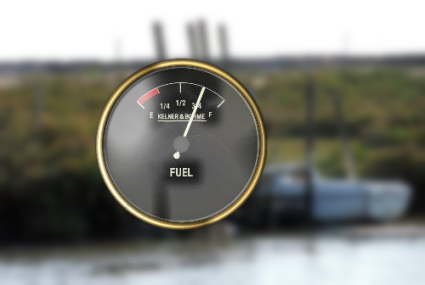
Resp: 0.75
